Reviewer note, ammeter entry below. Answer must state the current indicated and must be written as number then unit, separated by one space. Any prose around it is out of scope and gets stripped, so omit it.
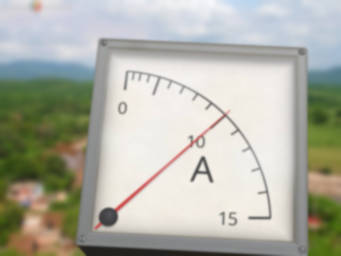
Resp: 10 A
